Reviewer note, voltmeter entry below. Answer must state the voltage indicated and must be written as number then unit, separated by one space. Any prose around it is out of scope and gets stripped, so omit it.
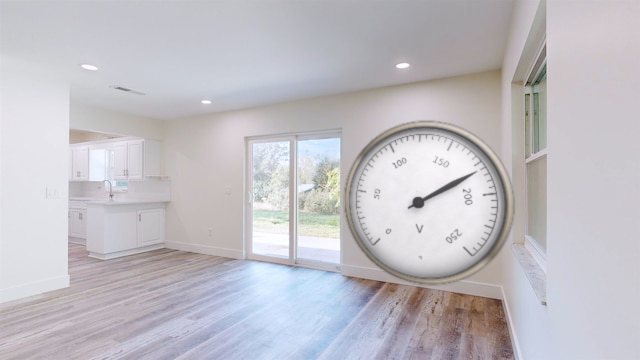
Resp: 180 V
